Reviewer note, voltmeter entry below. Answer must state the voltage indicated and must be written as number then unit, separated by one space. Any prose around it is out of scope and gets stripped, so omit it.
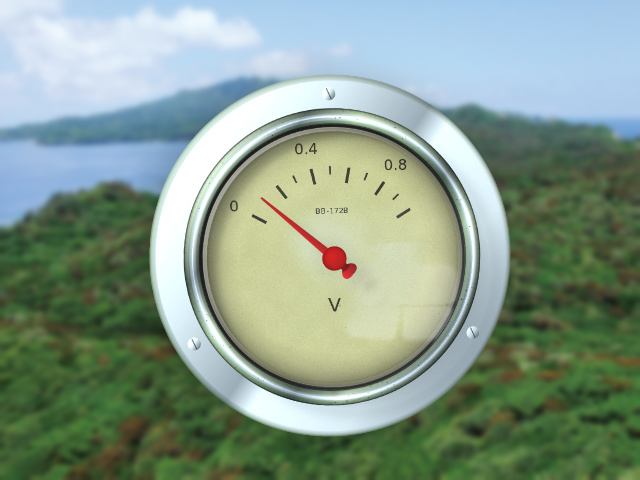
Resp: 0.1 V
